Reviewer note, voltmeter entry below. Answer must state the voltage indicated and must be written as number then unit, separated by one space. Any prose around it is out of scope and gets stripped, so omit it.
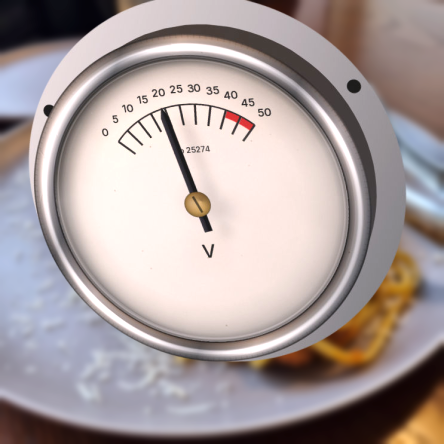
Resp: 20 V
